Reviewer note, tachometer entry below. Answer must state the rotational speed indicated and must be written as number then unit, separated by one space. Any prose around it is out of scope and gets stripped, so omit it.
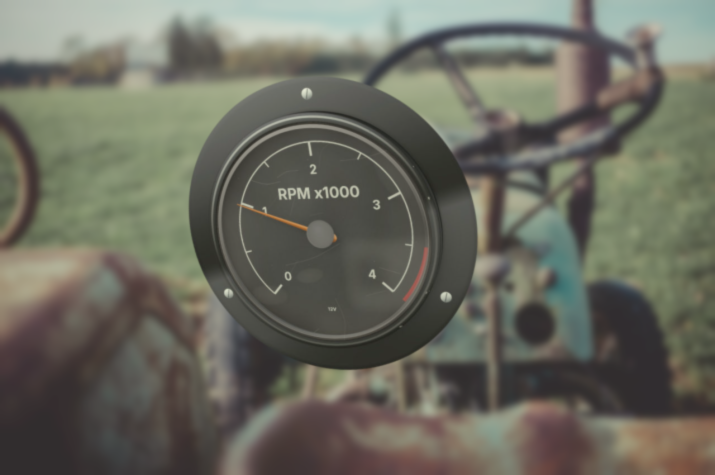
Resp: 1000 rpm
